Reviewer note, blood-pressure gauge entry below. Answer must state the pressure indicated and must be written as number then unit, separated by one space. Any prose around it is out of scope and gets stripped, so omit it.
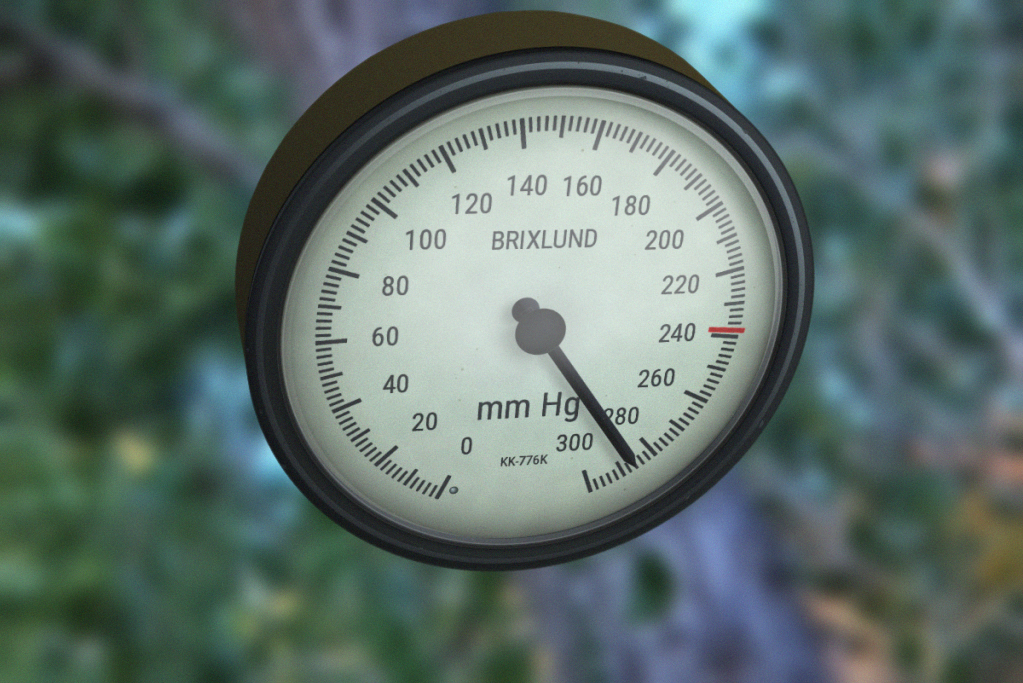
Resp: 286 mmHg
